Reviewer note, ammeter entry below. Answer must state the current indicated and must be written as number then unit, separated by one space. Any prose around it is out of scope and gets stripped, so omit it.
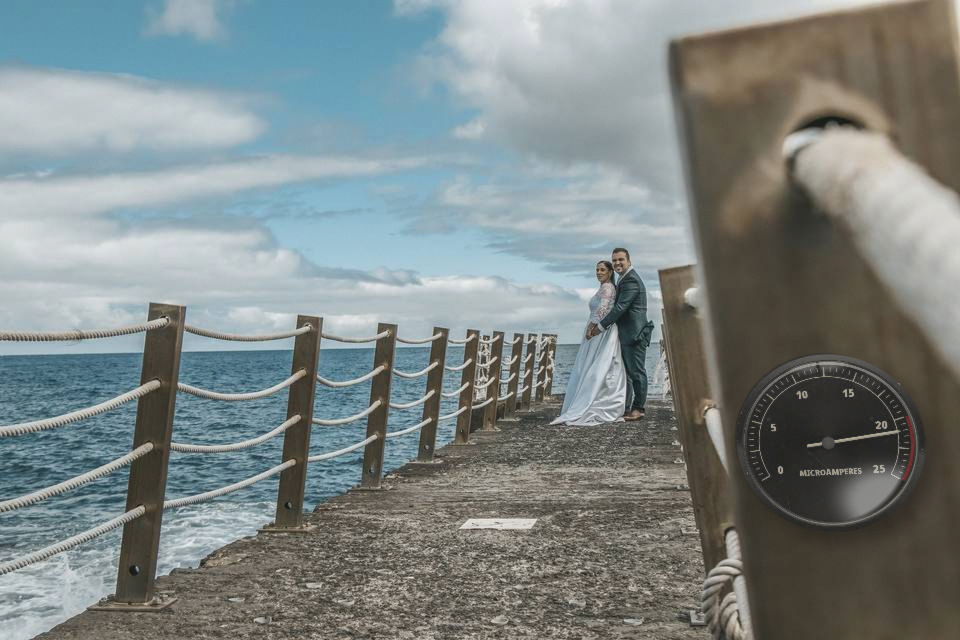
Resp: 21 µA
